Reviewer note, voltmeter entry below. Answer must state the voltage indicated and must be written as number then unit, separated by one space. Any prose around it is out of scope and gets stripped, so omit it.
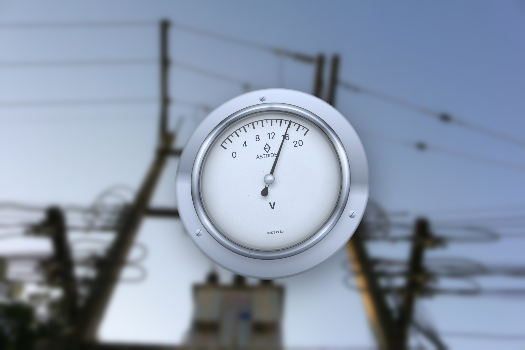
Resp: 16 V
